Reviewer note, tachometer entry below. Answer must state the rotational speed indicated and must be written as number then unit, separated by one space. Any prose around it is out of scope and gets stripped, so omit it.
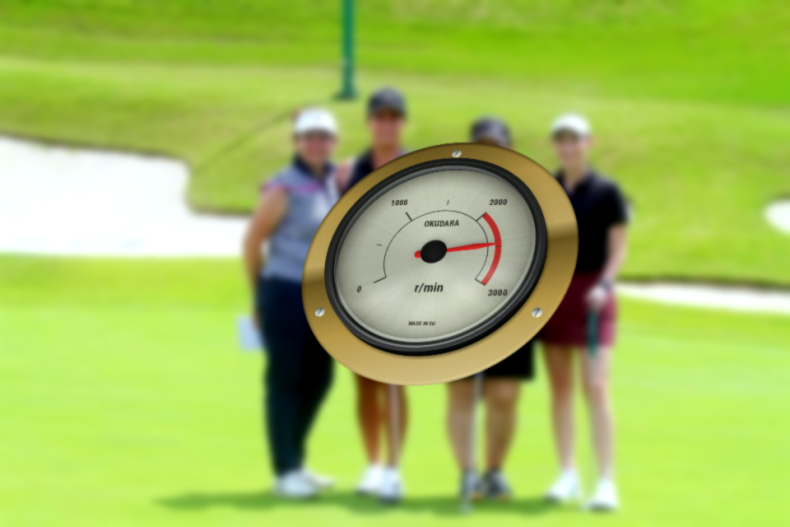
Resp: 2500 rpm
